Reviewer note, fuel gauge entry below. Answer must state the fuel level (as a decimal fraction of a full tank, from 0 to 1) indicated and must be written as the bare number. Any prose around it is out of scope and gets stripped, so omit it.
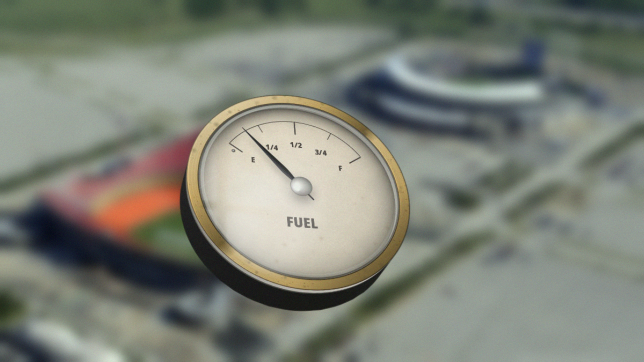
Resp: 0.125
